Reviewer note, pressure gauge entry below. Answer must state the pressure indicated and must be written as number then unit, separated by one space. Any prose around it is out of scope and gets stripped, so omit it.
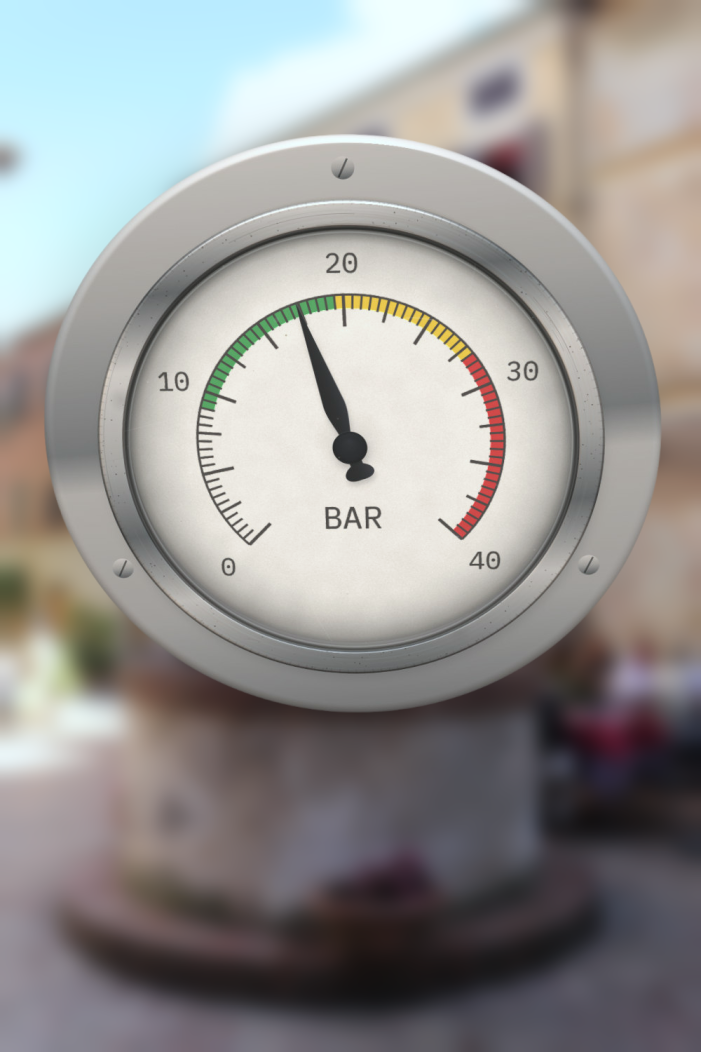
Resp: 17.5 bar
